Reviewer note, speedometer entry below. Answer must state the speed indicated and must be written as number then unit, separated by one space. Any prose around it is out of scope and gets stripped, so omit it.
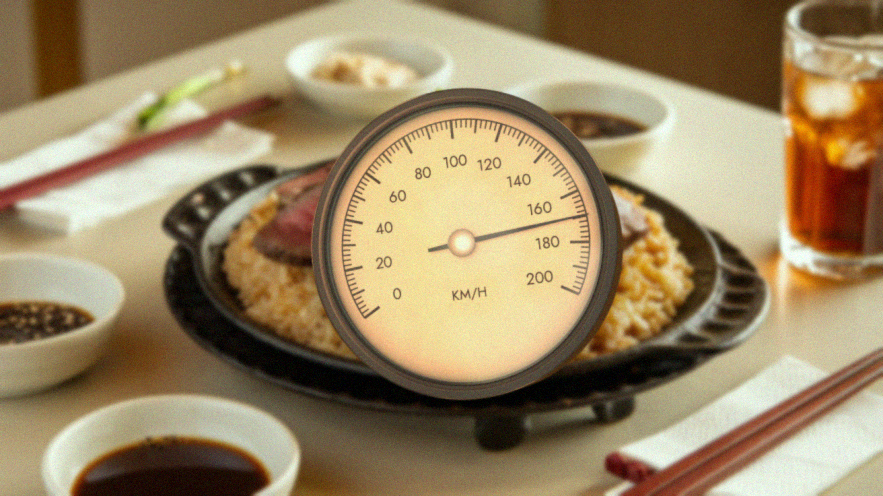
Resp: 170 km/h
